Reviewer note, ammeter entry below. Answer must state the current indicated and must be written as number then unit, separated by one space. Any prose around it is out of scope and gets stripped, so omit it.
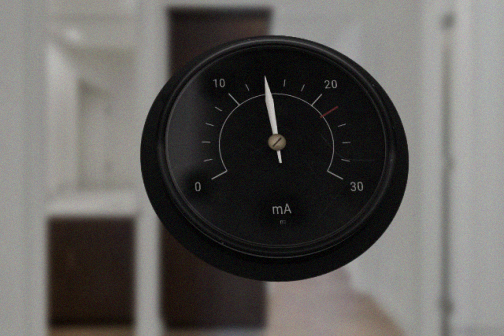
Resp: 14 mA
